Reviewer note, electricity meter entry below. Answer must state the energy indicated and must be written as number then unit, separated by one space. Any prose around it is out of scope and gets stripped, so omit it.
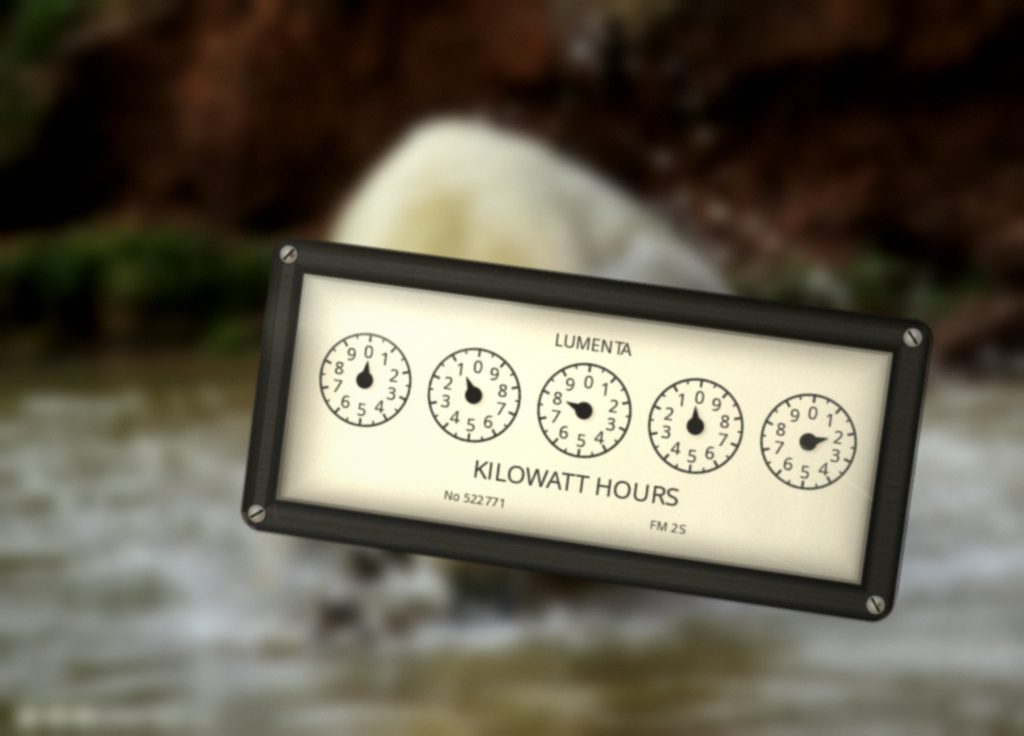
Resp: 802 kWh
